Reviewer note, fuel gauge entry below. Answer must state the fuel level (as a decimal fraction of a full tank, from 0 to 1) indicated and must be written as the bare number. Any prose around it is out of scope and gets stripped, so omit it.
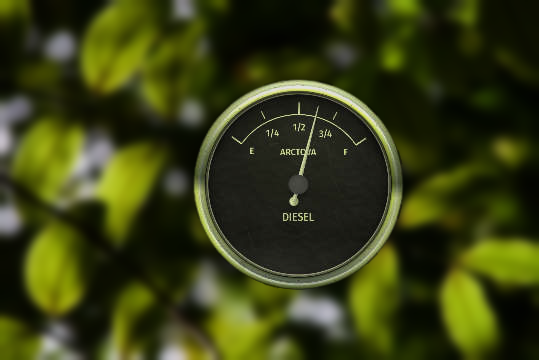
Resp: 0.625
